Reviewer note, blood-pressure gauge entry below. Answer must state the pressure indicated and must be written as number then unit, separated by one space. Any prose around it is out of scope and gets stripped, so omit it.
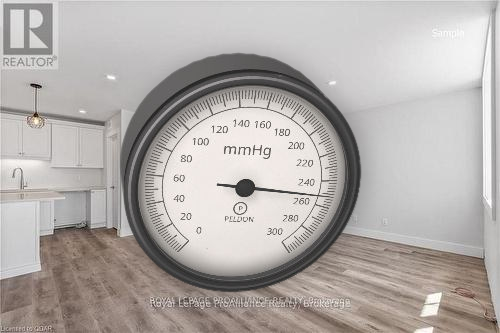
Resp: 250 mmHg
